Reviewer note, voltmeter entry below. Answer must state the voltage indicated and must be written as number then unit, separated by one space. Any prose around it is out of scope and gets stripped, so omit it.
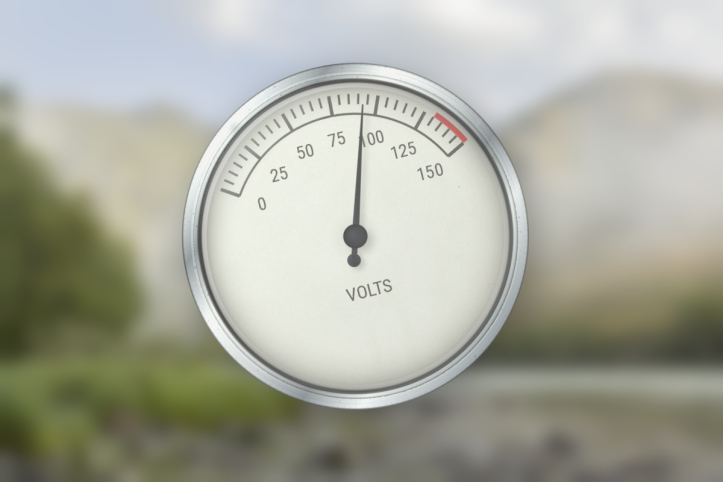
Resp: 92.5 V
